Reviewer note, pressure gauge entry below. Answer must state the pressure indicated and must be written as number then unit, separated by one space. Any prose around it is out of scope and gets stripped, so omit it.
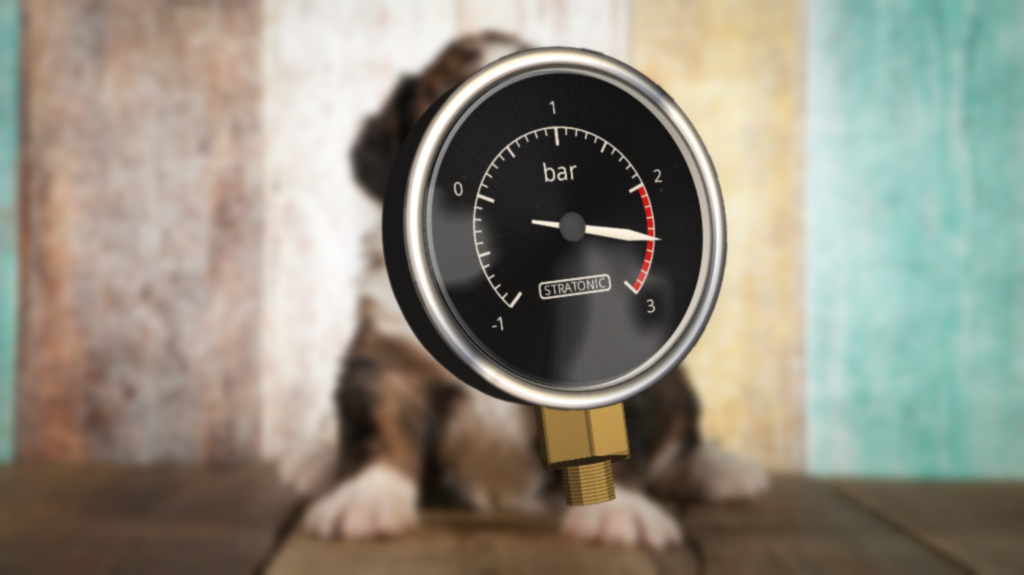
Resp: 2.5 bar
